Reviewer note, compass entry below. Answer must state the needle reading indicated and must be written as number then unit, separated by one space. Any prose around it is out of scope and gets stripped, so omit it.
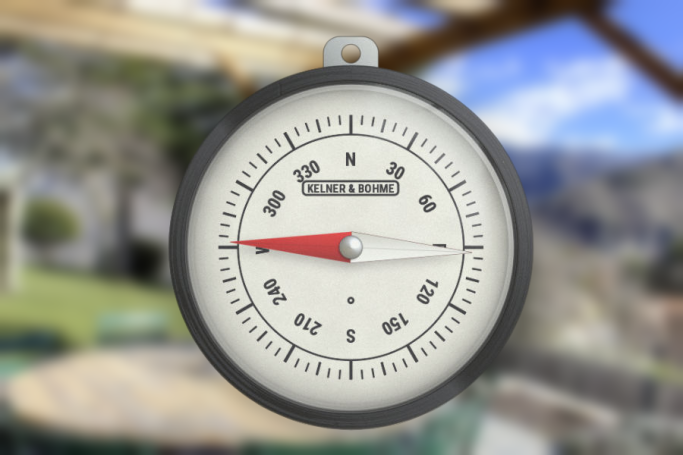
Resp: 272.5 °
